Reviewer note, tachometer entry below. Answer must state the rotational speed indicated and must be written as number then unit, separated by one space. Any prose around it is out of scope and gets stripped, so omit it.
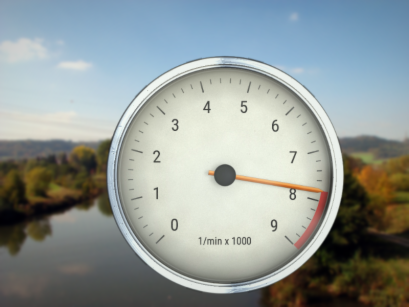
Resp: 7800 rpm
